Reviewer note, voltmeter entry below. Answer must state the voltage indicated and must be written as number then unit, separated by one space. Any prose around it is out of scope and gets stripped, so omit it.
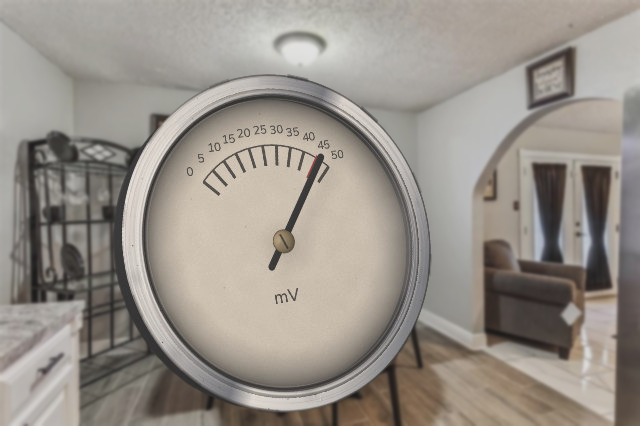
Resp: 45 mV
